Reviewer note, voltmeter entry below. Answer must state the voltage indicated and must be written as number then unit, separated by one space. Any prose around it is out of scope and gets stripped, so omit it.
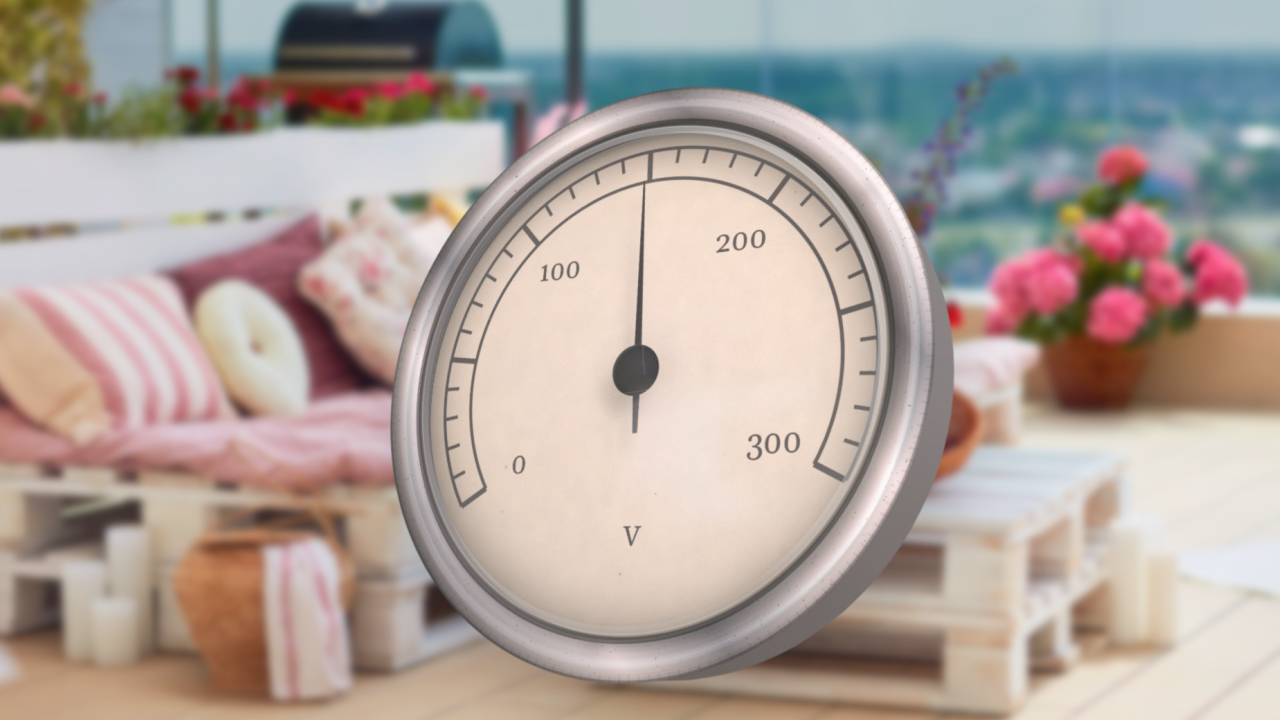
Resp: 150 V
